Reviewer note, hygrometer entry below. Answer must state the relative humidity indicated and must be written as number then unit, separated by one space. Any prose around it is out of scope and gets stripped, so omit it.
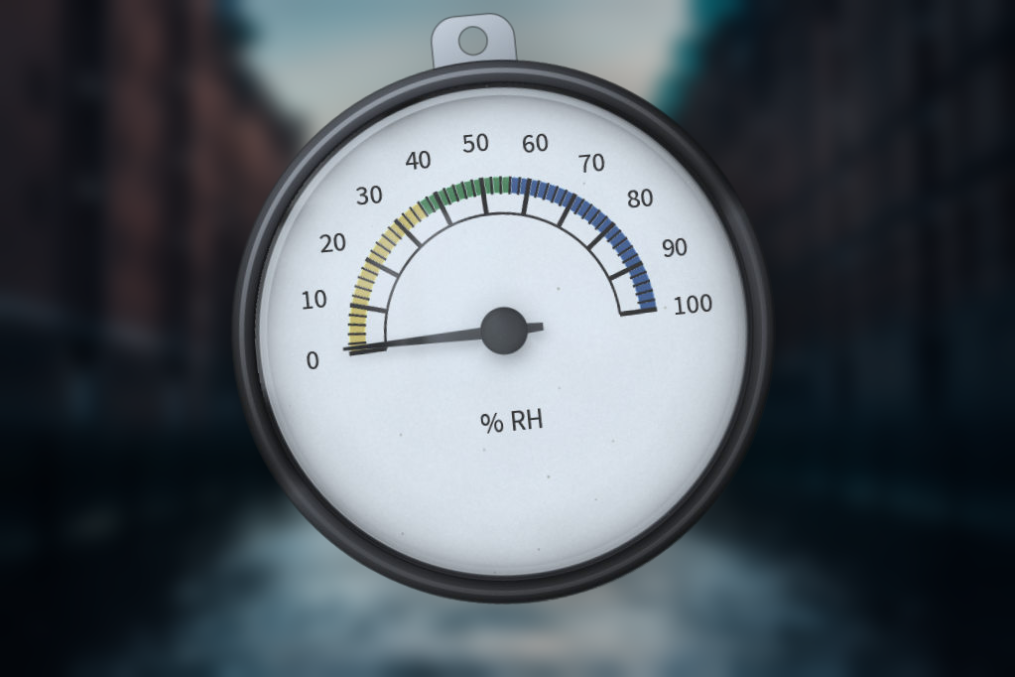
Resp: 1 %
